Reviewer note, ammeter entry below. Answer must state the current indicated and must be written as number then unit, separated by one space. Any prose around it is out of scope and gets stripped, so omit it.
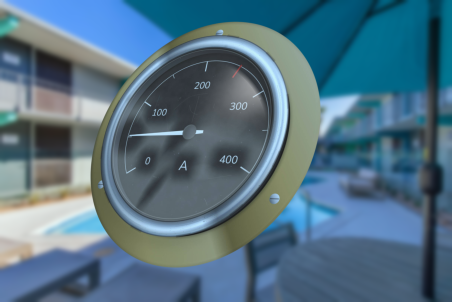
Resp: 50 A
